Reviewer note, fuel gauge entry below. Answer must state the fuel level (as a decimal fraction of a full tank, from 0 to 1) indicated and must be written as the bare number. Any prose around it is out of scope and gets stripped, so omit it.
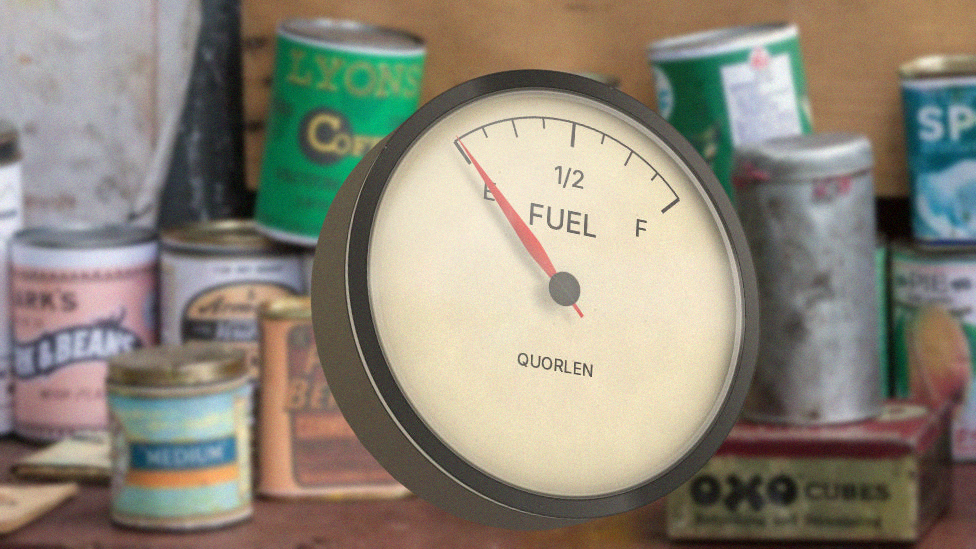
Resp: 0
